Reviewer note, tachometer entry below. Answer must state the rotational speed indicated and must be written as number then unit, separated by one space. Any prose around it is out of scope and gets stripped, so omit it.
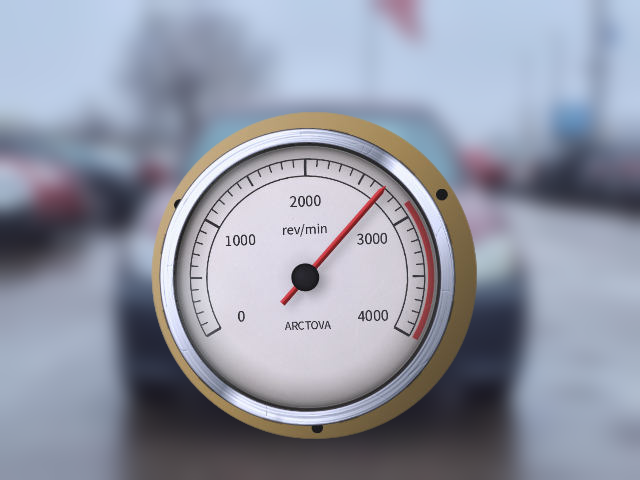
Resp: 2700 rpm
